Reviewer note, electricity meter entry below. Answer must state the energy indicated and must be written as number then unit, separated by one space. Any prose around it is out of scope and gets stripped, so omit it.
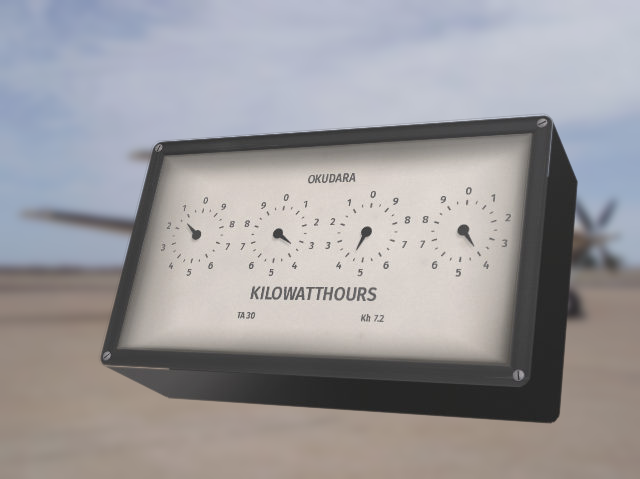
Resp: 1344 kWh
